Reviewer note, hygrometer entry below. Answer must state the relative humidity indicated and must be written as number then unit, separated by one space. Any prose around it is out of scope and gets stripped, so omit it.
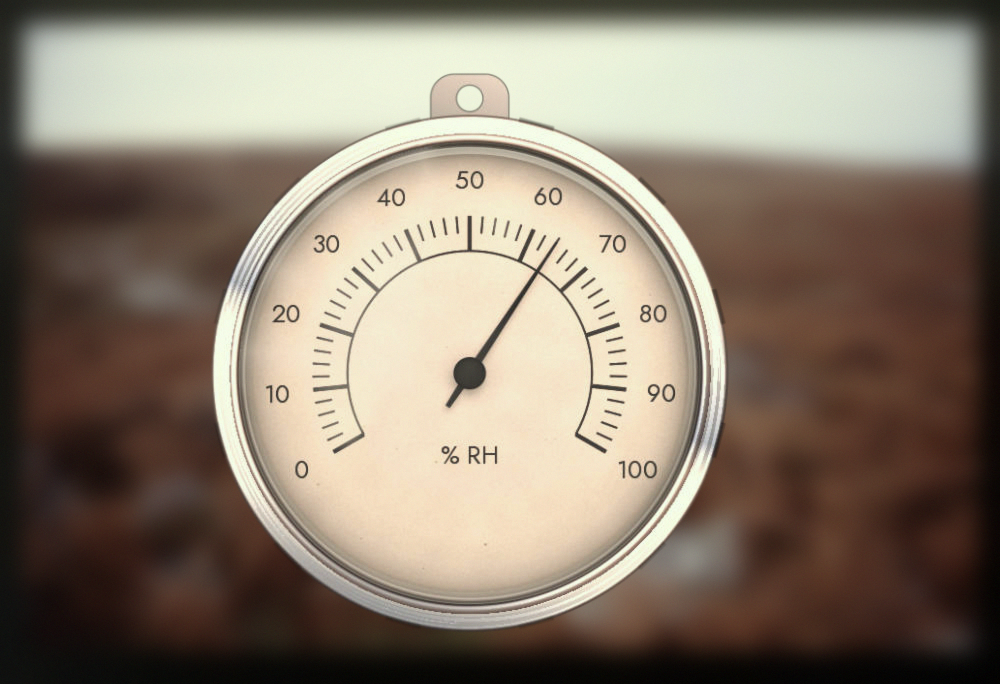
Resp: 64 %
